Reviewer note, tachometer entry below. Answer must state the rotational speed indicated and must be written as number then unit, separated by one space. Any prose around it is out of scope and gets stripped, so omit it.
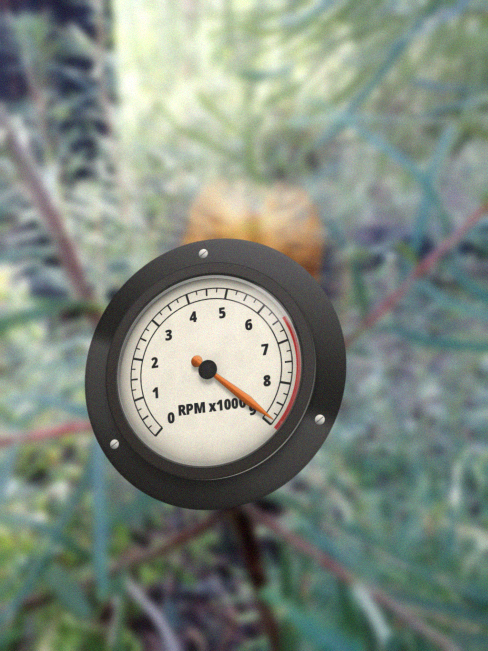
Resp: 8875 rpm
